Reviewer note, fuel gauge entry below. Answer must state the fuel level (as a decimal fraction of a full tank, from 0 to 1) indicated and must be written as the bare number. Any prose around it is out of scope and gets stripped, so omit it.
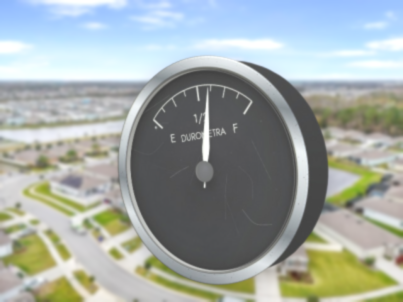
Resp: 0.625
